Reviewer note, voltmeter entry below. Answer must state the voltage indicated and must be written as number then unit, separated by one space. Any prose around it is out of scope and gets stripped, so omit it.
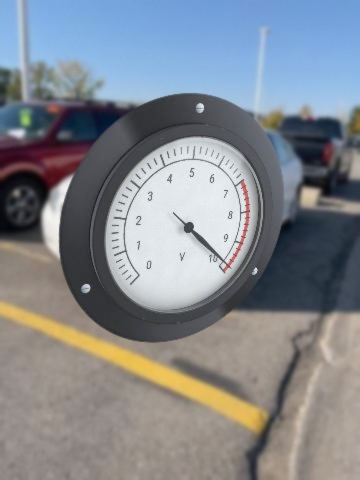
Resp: 9.8 V
